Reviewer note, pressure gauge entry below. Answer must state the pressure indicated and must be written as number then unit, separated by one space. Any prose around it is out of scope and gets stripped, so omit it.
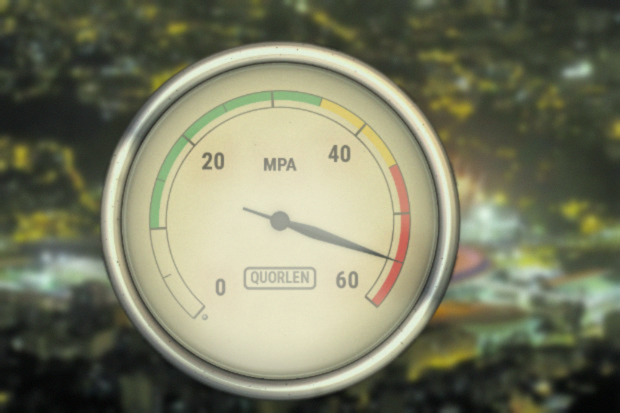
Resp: 55 MPa
